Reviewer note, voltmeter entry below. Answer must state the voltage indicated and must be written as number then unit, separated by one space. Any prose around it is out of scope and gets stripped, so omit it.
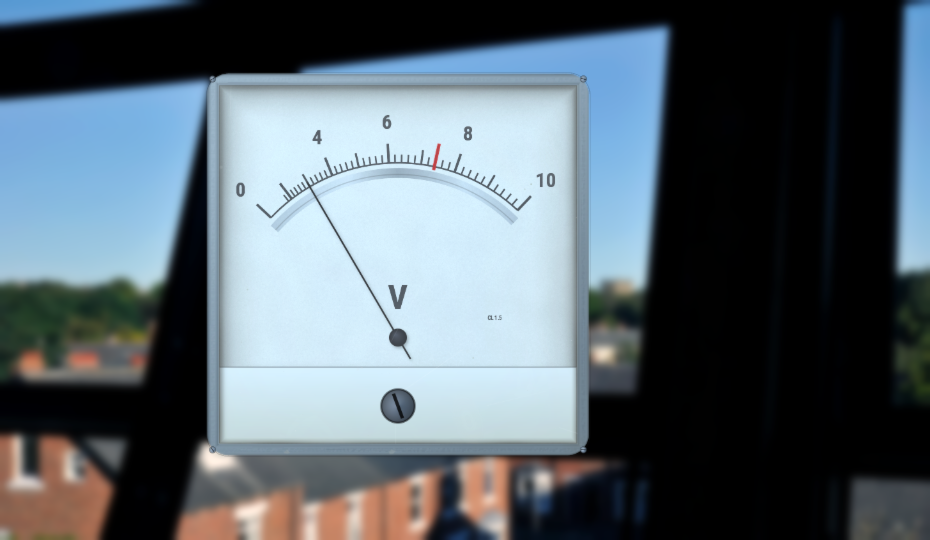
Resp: 3 V
